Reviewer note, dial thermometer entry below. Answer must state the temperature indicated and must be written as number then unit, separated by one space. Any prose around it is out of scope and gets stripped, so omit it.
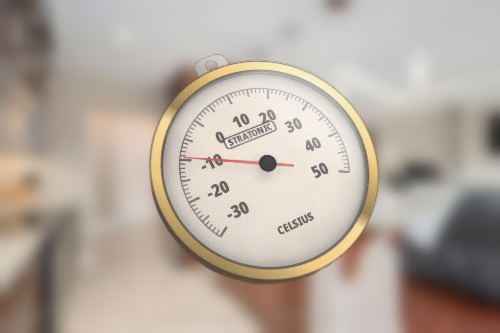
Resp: -10 °C
